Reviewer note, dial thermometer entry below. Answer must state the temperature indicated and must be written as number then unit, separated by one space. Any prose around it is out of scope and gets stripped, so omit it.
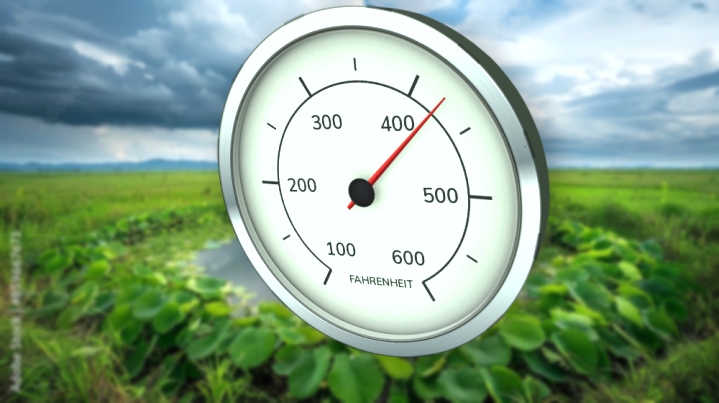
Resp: 425 °F
